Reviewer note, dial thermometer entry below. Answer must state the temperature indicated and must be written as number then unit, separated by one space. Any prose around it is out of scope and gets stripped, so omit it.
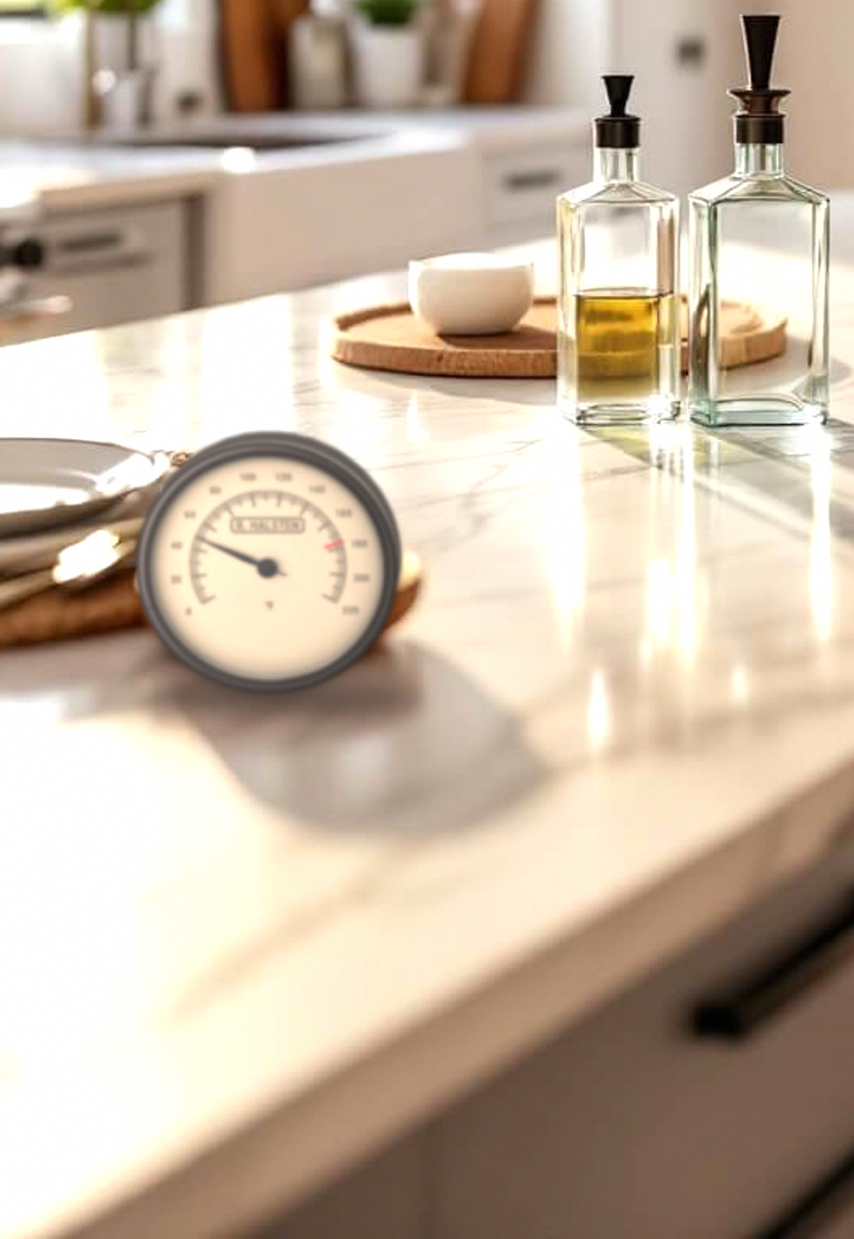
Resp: 50 °F
